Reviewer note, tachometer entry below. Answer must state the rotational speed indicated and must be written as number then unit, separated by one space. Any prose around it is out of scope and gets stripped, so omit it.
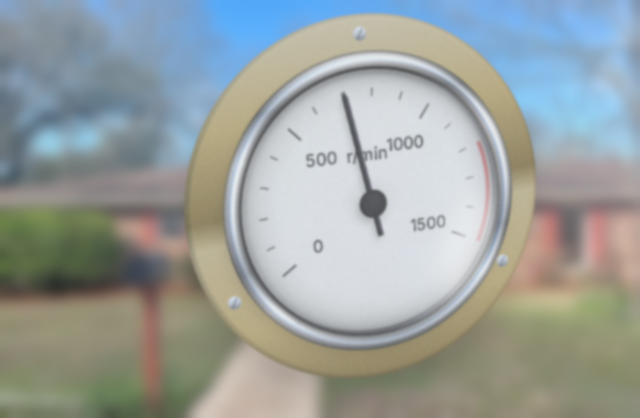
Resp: 700 rpm
